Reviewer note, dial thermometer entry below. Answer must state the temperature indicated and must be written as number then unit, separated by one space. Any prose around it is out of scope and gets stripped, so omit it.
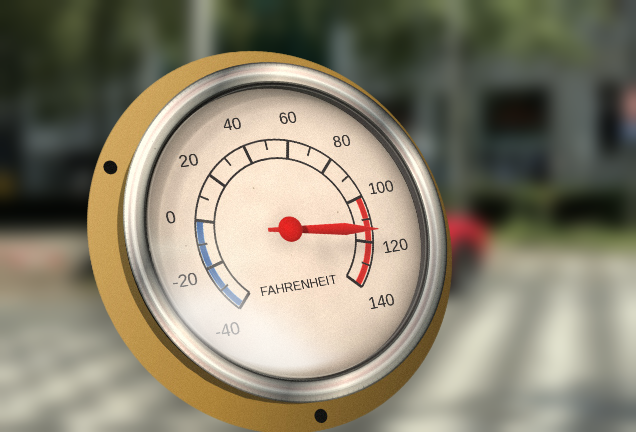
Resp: 115 °F
